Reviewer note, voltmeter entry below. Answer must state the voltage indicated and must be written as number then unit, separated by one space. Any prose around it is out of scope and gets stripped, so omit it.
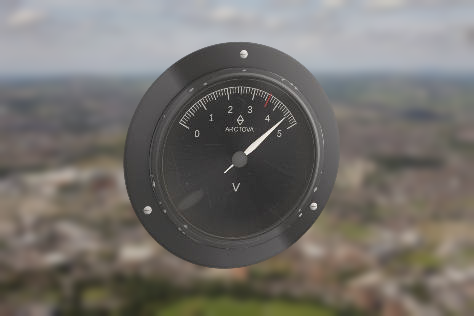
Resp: 4.5 V
